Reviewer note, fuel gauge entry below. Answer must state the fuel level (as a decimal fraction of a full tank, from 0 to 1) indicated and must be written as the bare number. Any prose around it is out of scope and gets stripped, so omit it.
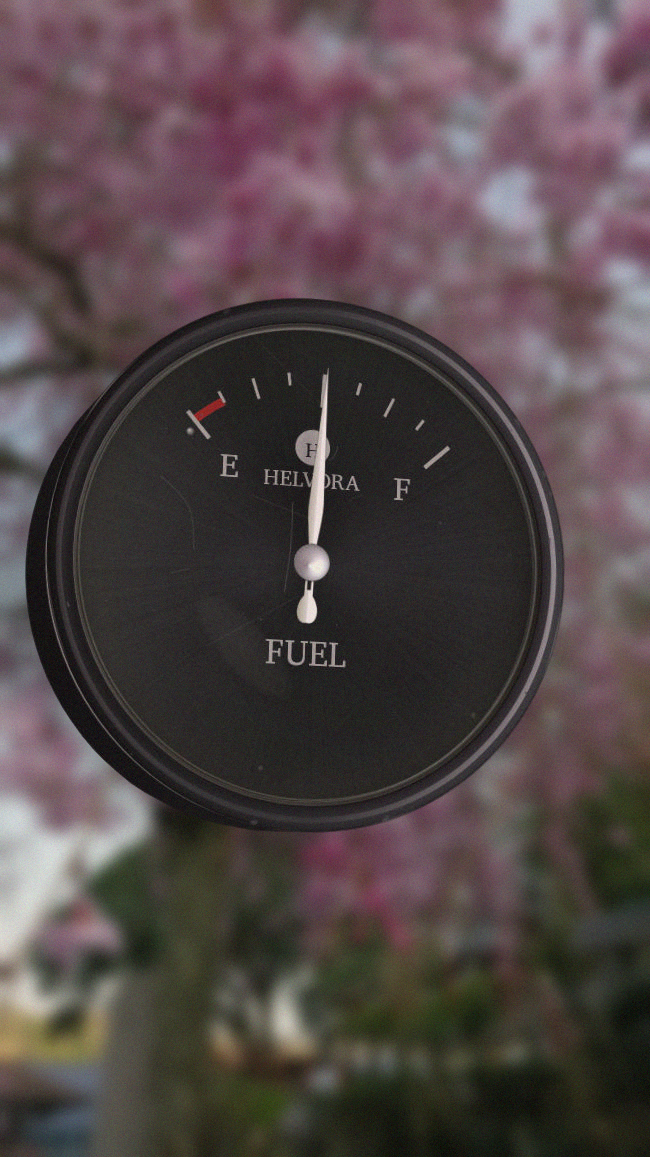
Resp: 0.5
